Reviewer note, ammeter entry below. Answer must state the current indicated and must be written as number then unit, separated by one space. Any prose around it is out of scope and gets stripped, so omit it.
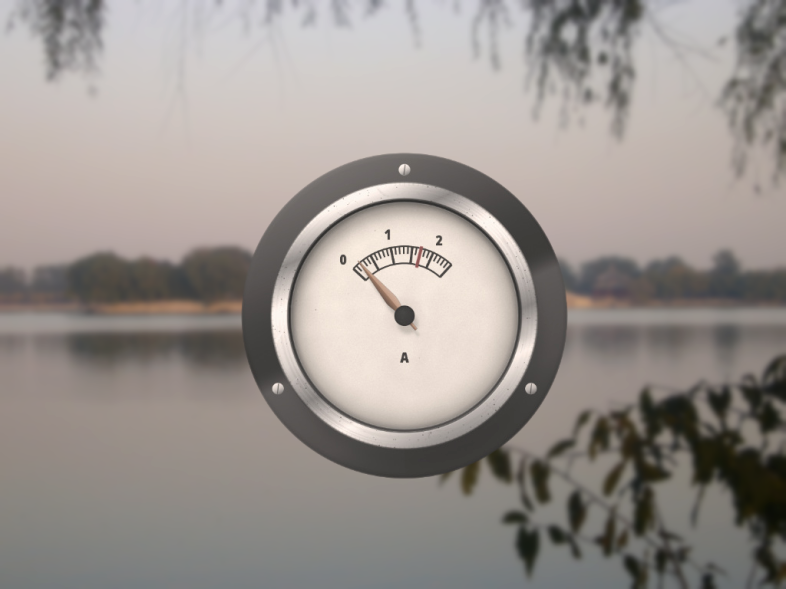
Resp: 0.2 A
